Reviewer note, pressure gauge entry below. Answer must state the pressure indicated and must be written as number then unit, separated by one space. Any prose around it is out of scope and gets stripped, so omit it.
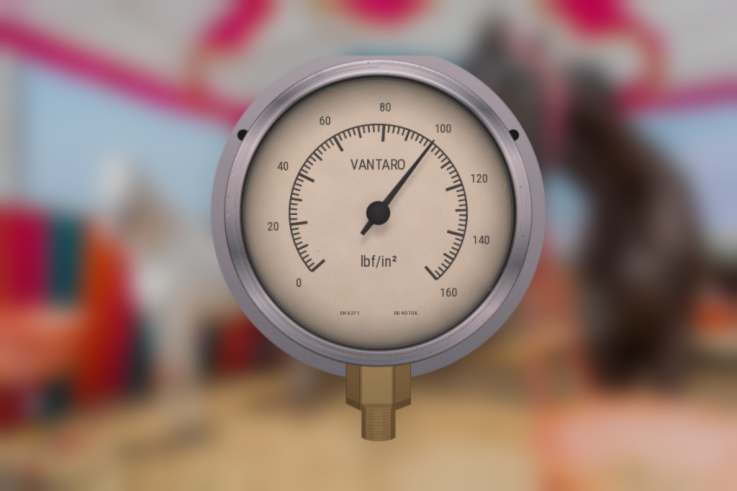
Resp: 100 psi
